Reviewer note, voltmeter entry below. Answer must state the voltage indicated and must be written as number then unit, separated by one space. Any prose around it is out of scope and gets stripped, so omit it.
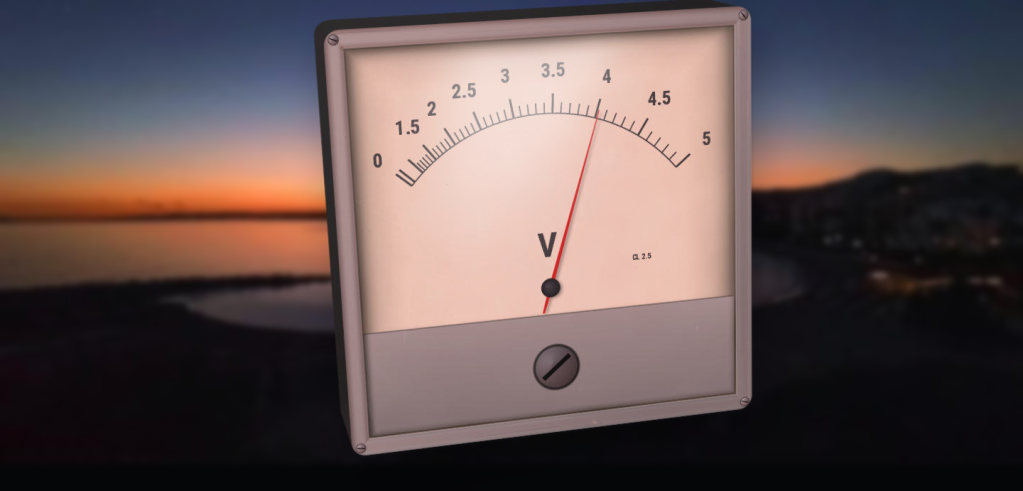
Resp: 4 V
